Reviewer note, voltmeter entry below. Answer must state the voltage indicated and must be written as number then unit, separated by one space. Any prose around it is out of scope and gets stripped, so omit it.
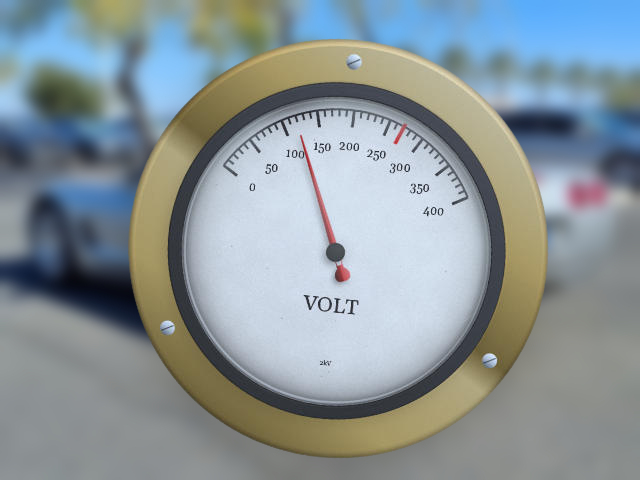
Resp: 120 V
